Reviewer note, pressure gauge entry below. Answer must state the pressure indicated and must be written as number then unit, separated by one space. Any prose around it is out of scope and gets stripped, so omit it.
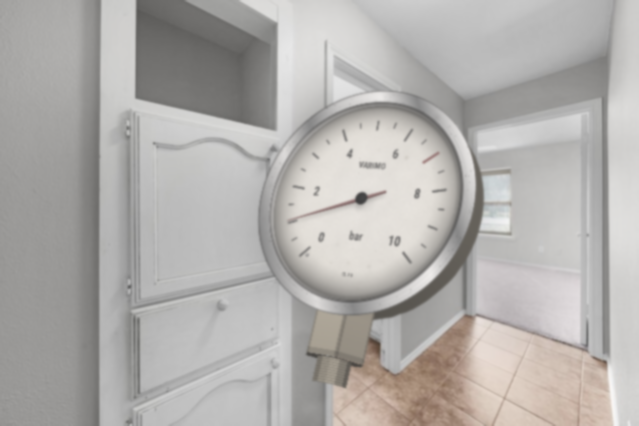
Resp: 1 bar
